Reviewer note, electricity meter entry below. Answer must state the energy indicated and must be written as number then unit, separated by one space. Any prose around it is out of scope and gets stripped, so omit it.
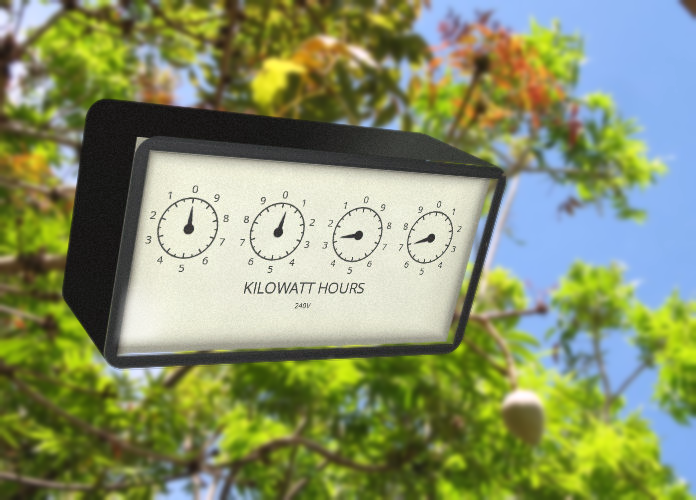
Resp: 27 kWh
